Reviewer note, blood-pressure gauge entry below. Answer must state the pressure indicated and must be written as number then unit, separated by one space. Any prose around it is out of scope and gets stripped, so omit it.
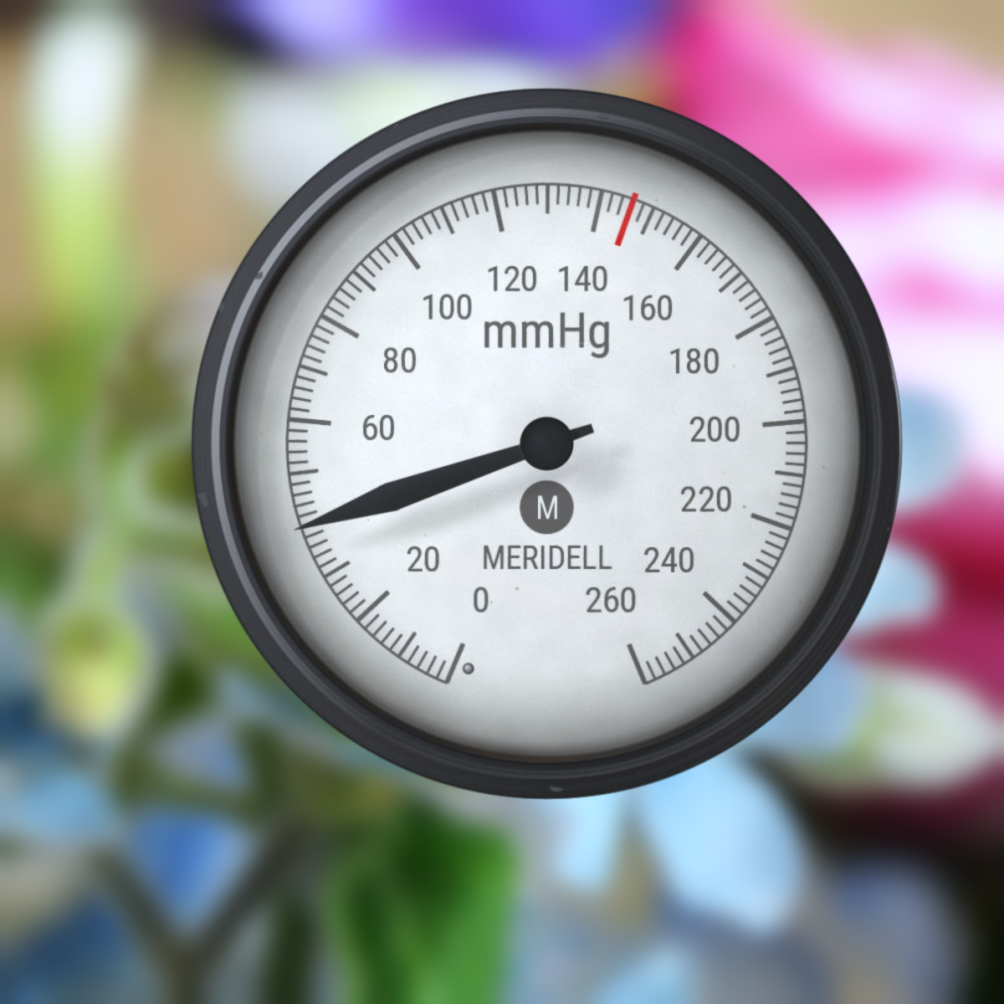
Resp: 40 mmHg
